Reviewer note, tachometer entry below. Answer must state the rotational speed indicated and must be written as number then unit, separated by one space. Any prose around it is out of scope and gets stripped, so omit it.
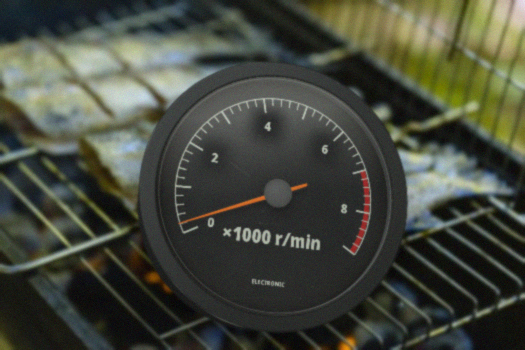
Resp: 200 rpm
